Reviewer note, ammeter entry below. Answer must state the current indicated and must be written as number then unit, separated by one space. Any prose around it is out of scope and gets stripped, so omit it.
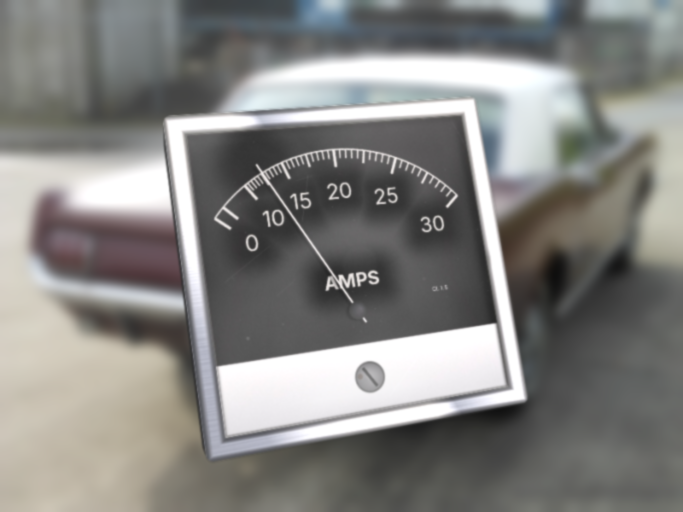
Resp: 12.5 A
